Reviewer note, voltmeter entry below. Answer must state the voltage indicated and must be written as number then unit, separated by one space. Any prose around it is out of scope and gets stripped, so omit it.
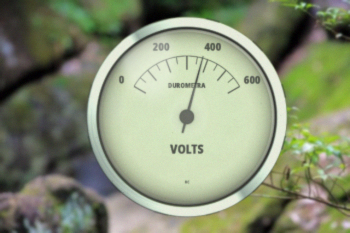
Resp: 375 V
